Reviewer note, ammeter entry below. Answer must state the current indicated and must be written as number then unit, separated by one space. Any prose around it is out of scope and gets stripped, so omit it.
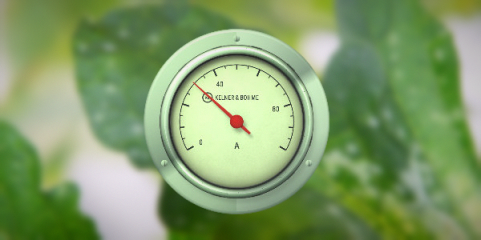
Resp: 30 A
